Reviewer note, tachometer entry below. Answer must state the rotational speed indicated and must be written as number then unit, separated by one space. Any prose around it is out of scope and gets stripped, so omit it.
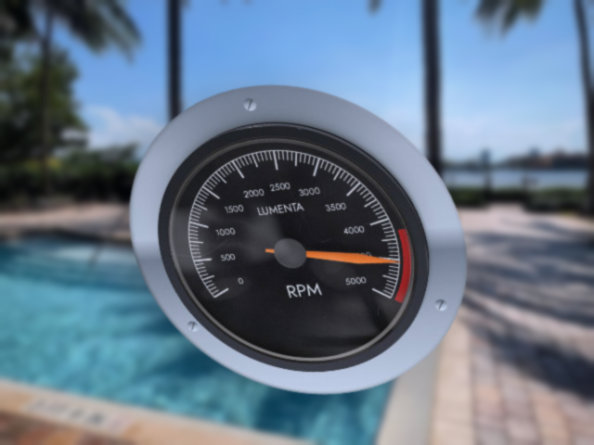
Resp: 4500 rpm
